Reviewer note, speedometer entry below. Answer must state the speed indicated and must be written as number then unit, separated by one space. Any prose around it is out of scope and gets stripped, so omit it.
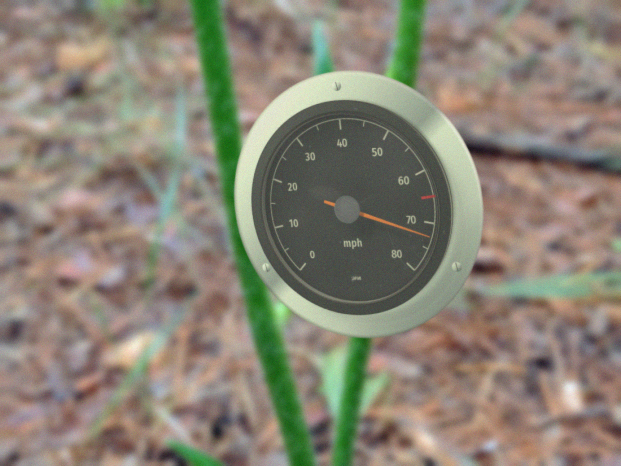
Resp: 72.5 mph
